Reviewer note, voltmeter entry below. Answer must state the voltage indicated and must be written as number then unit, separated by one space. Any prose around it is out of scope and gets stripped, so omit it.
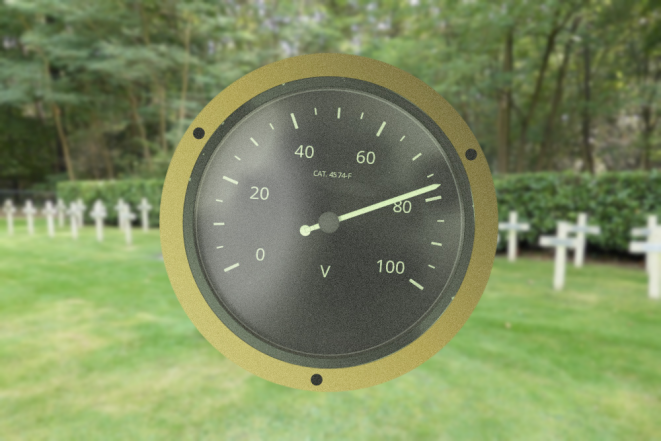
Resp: 77.5 V
